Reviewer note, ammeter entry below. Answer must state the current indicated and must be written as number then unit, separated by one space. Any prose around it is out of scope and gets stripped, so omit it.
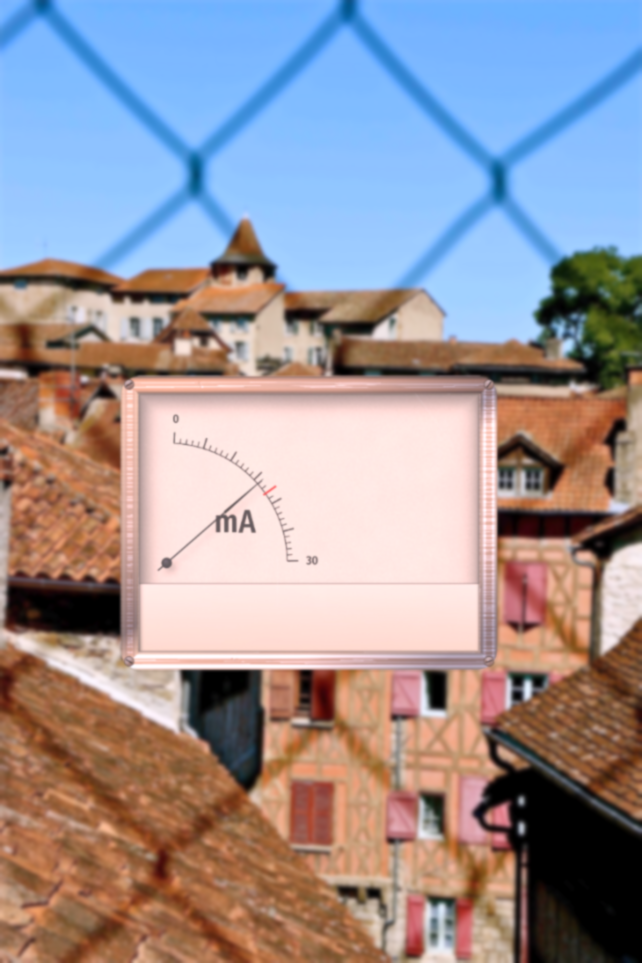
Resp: 16 mA
